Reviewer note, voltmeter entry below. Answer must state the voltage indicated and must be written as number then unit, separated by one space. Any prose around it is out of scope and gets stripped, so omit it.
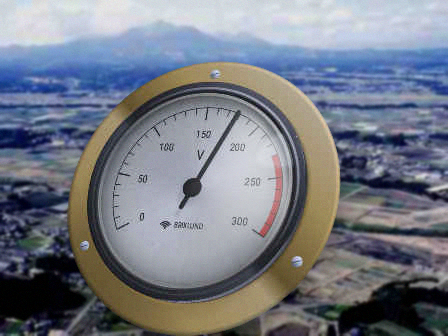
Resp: 180 V
